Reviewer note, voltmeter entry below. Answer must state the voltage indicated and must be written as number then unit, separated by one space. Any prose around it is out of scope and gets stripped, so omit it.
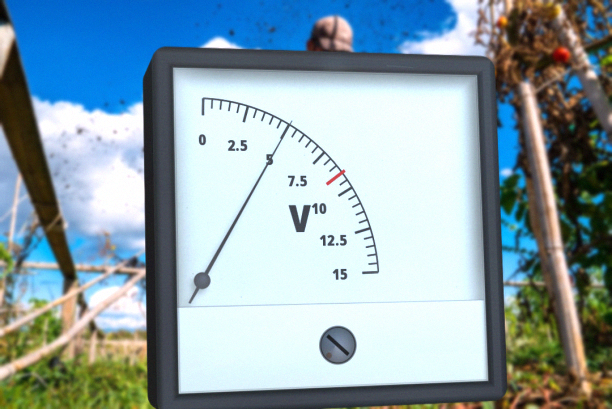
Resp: 5 V
